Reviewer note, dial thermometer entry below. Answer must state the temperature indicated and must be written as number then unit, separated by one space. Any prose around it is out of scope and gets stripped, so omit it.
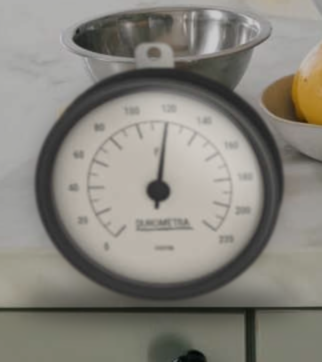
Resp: 120 °F
